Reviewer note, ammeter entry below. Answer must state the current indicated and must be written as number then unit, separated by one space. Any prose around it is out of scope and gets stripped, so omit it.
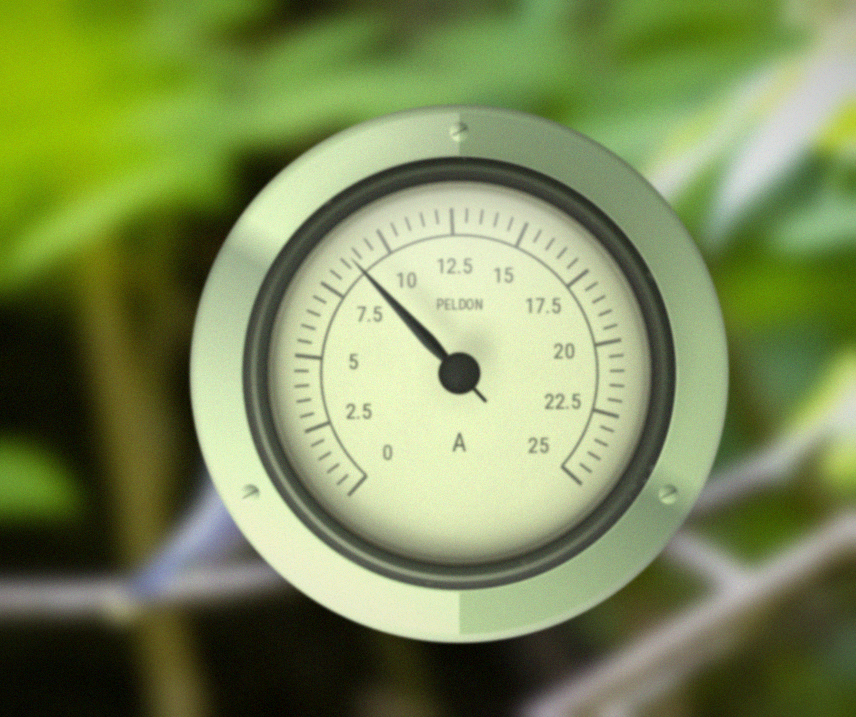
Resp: 8.75 A
